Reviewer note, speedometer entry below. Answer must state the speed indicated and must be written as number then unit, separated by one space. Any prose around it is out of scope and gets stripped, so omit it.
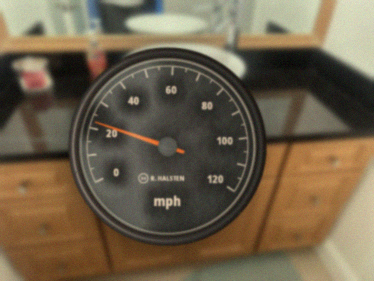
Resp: 22.5 mph
